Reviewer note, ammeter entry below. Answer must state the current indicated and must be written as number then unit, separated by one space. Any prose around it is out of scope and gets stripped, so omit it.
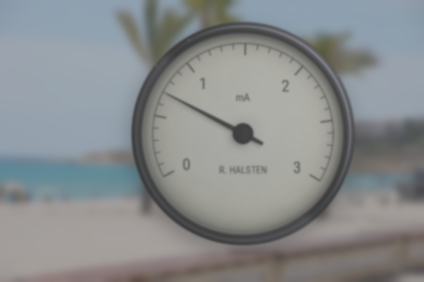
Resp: 0.7 mA
